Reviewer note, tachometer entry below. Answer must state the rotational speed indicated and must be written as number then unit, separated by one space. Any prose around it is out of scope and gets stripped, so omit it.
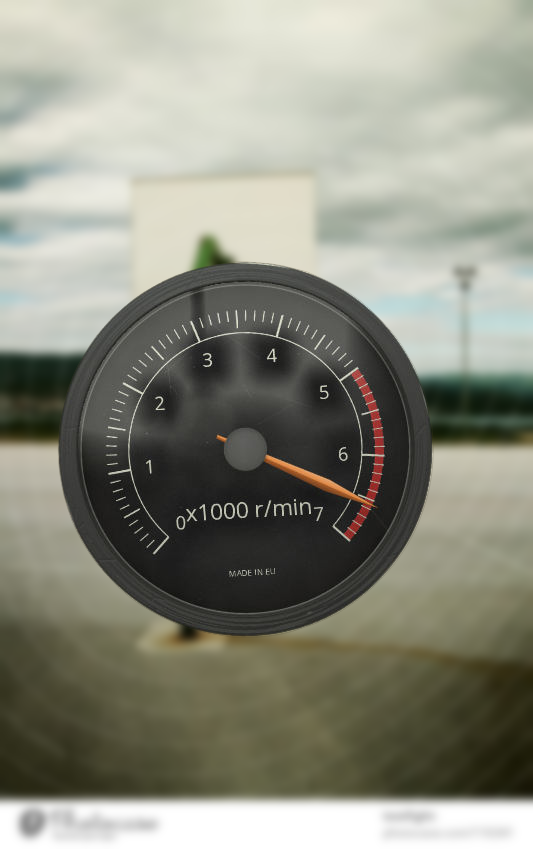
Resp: 6550 rpm
